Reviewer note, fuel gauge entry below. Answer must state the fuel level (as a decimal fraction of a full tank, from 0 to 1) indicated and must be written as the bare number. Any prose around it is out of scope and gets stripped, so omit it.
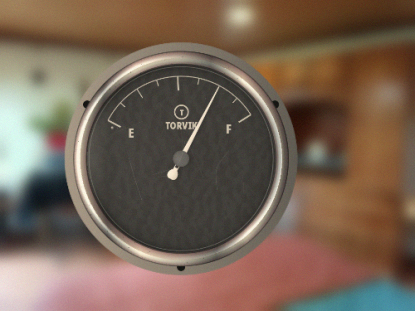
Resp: 0.75
